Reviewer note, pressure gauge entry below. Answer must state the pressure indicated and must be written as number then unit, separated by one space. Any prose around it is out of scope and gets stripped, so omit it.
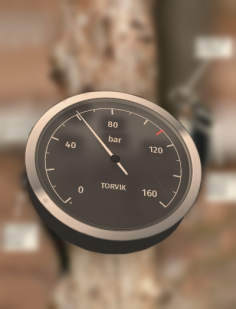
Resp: 60 bar
